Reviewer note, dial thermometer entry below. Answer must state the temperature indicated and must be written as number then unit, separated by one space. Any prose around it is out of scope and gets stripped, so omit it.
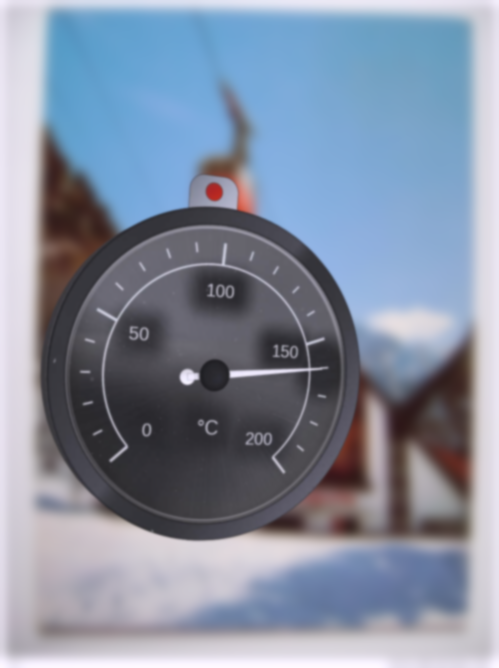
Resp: 160 °C
